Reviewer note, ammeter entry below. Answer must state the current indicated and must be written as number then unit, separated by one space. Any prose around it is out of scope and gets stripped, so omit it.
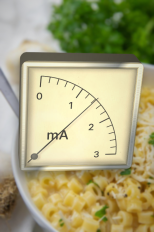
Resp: 1.4 mA
